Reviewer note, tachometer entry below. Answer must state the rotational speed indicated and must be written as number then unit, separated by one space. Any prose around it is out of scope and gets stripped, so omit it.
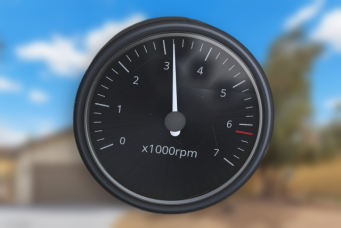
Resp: 3200 rpm
